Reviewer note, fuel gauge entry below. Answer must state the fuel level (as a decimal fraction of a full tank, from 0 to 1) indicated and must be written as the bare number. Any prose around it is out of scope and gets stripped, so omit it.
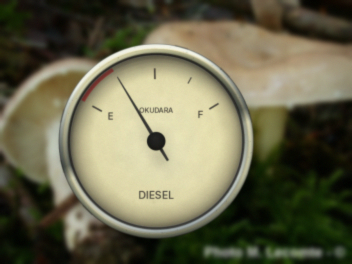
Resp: 0.25
